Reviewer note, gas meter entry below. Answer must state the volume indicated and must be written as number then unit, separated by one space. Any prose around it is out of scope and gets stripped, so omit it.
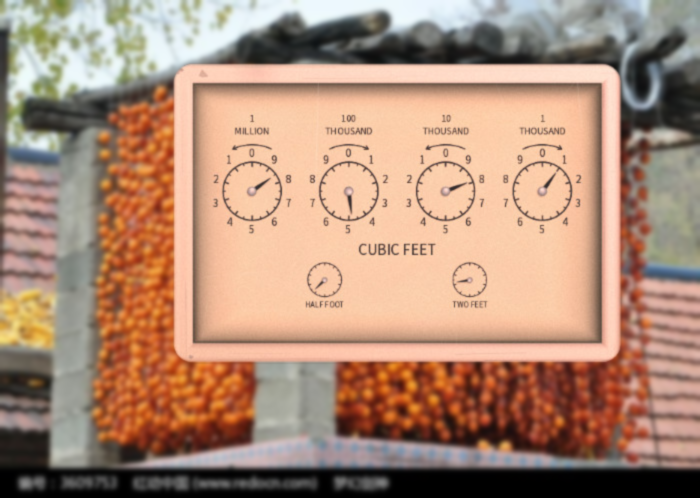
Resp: 848100 ft³
